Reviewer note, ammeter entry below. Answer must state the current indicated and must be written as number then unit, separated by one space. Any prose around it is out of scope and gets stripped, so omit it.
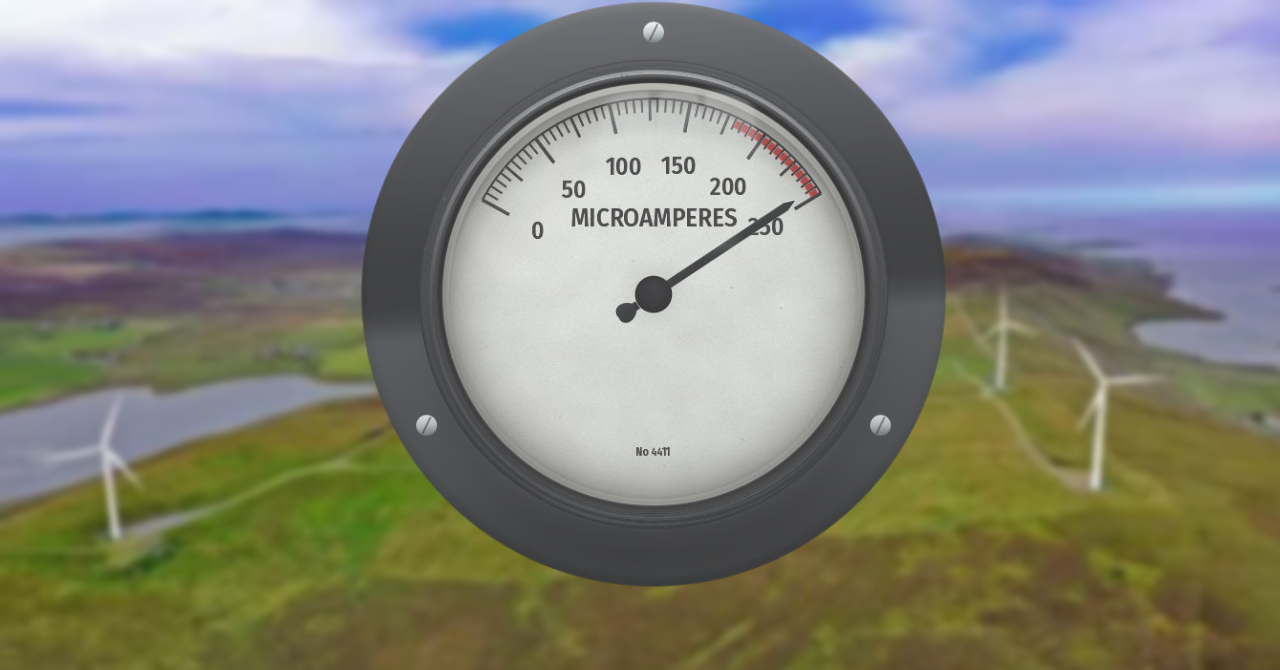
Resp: 245 µA
